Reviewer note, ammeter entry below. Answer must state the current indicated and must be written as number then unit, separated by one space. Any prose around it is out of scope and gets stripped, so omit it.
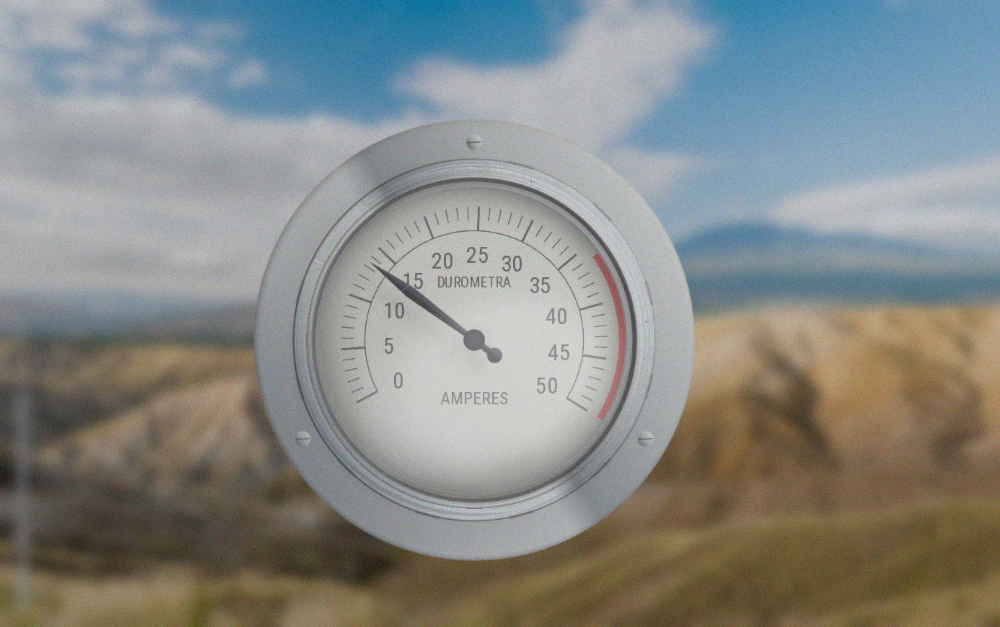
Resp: 13.5 A
